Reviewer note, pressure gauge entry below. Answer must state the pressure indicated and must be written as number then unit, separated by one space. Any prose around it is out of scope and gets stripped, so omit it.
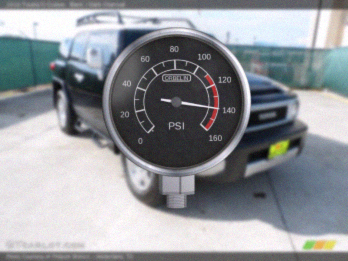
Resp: 140 psi
